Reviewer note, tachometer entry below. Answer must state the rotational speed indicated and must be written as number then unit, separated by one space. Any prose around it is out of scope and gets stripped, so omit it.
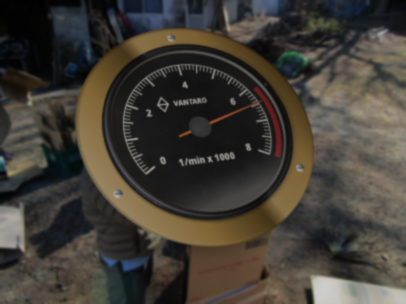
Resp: 6500 rpm
